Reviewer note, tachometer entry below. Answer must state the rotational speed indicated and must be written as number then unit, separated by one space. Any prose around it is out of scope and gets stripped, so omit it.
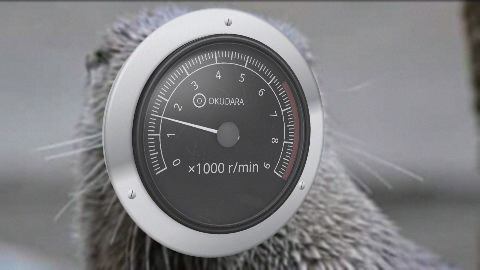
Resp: 1500 rpm
